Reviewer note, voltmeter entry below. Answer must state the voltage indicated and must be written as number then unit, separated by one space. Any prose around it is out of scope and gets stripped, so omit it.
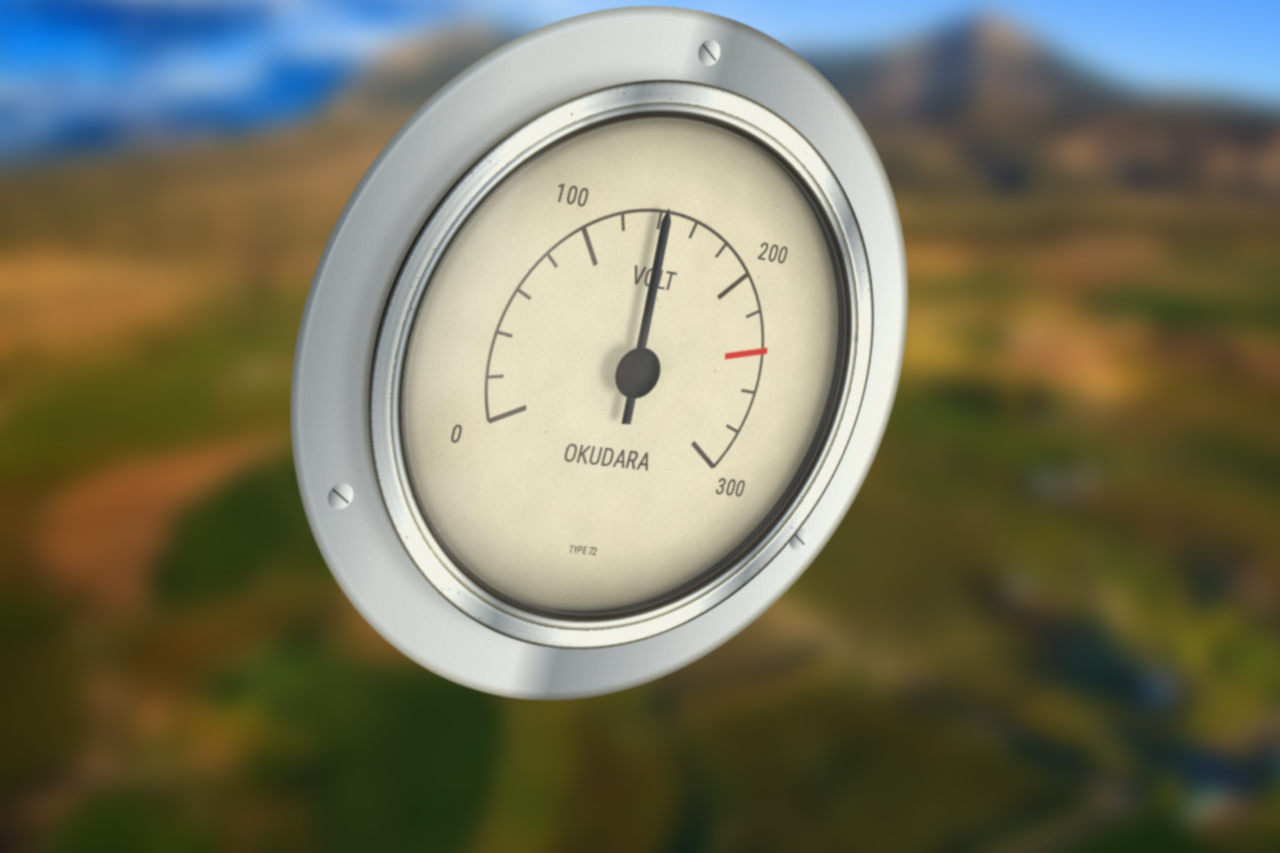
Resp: 140 V
